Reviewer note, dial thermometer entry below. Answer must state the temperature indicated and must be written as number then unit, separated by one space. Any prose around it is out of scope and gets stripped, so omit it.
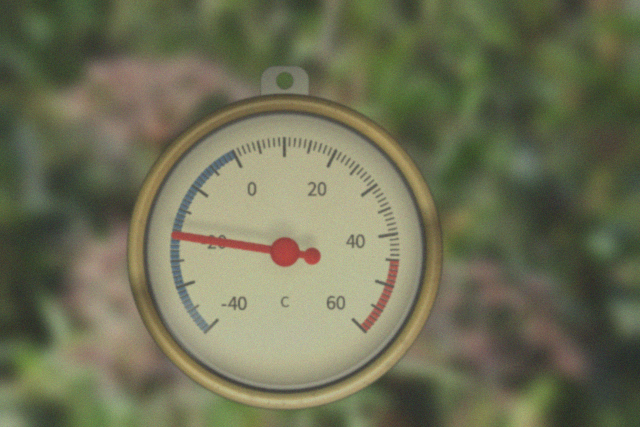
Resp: -20 °C
